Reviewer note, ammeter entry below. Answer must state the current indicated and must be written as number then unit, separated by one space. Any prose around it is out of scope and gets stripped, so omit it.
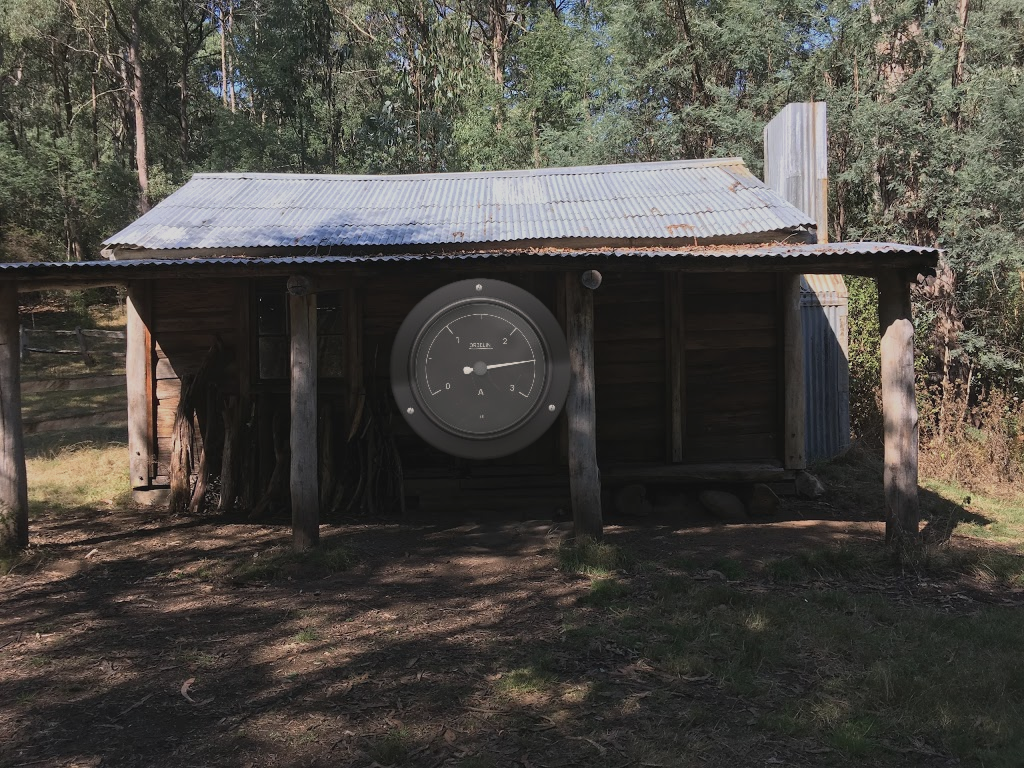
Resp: 2.5 A
